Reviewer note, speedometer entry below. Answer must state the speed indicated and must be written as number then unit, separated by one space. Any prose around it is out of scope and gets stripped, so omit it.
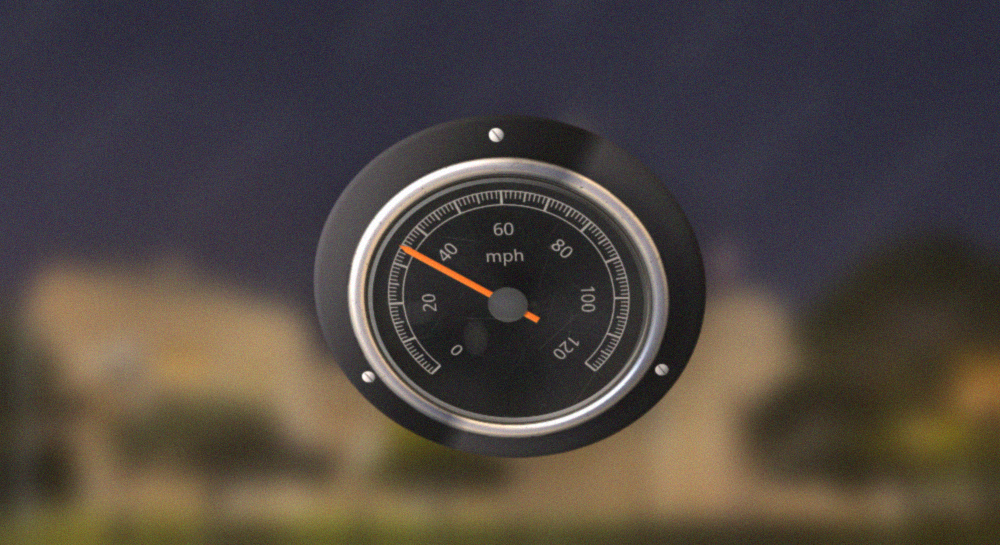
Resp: 35 mph
